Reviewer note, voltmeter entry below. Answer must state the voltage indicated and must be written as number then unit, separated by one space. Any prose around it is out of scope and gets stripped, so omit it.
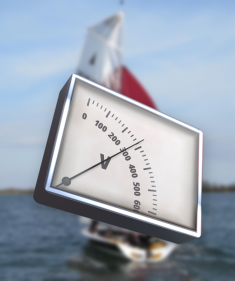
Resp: 280 V
